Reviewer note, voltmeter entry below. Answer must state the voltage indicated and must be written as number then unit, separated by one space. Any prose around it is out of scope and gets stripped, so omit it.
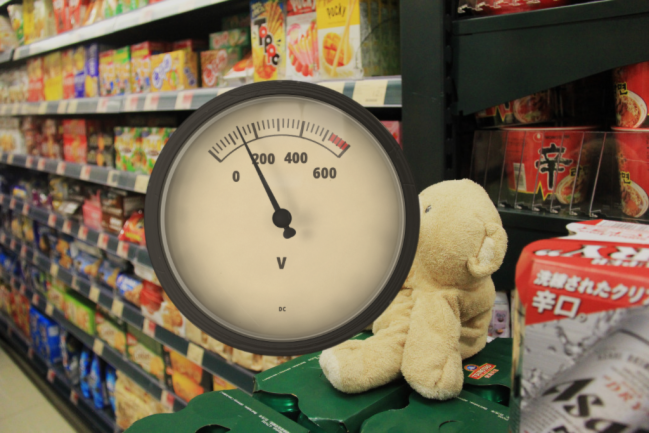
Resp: 140 V
